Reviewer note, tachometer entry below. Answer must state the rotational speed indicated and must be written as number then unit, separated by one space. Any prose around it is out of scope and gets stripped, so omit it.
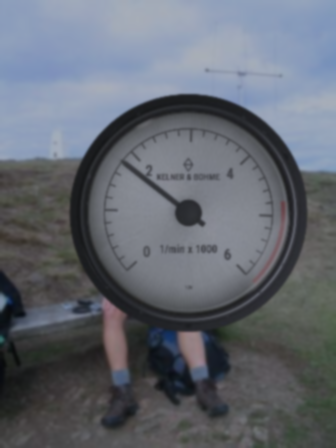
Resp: 1800 rpm
